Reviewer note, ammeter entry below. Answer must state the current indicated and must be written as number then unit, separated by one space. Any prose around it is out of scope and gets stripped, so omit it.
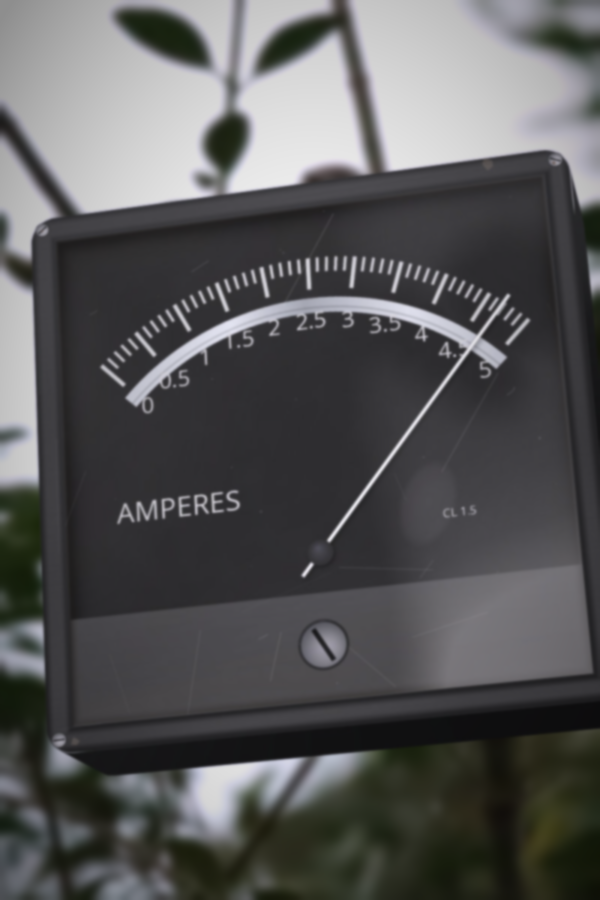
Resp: 4.7 A
